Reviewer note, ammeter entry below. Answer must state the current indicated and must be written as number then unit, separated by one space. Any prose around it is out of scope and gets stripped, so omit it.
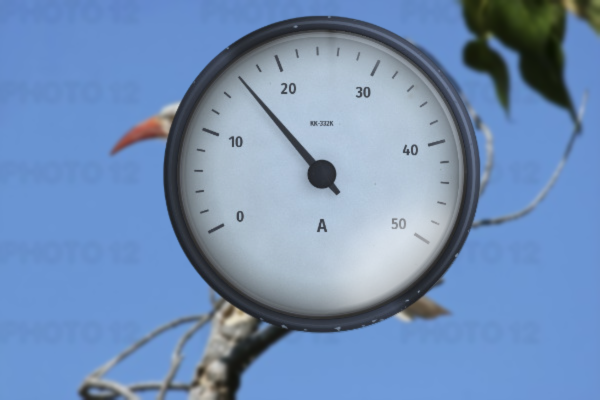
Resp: 16 A
